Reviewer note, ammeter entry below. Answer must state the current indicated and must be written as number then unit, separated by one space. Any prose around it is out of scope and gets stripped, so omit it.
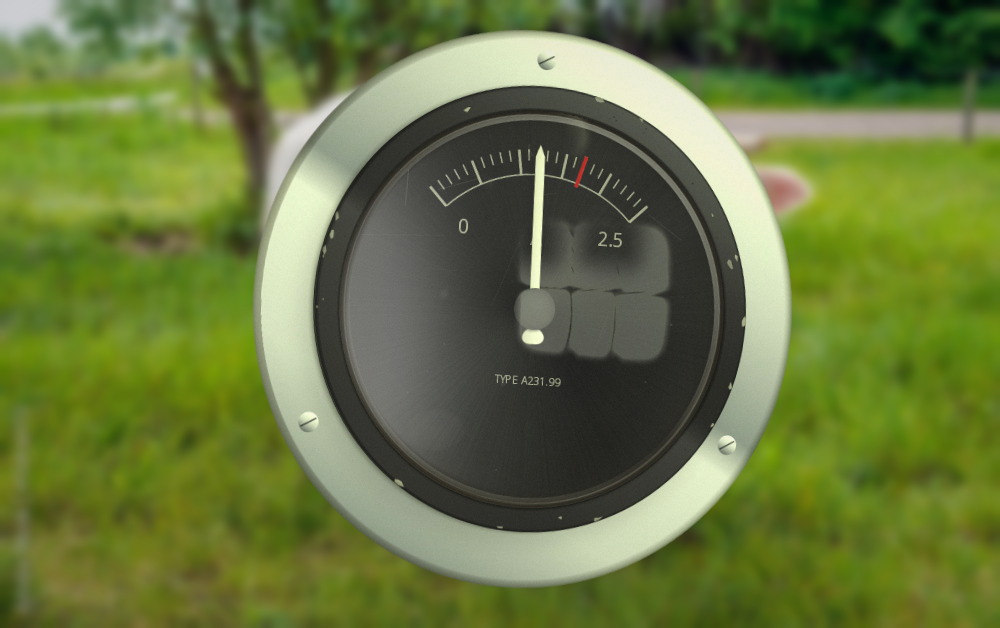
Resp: 1.2 A
